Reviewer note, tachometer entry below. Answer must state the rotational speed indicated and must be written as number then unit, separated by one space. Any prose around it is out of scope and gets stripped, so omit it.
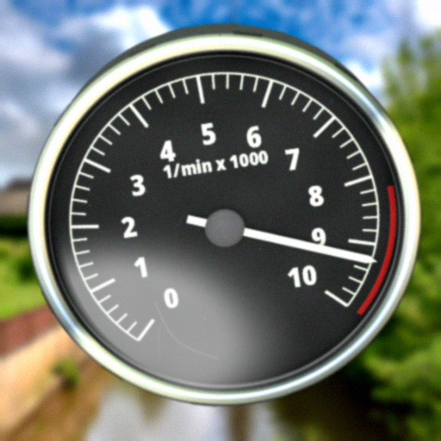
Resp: 9200 rpm
